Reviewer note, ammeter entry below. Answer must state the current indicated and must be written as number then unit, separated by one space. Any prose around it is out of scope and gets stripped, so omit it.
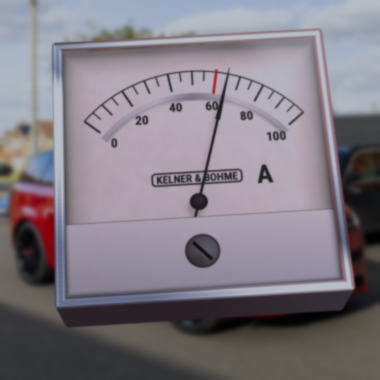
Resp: 65 A
